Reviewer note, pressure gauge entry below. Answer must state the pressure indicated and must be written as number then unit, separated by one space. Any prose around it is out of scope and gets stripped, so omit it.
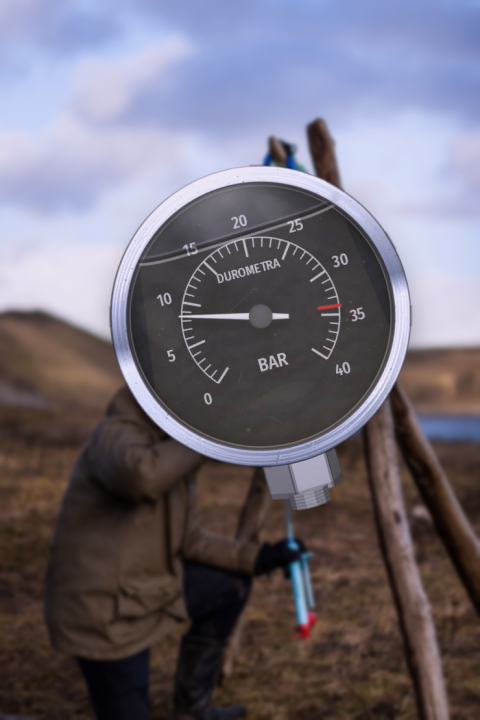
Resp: 8.5 bar
